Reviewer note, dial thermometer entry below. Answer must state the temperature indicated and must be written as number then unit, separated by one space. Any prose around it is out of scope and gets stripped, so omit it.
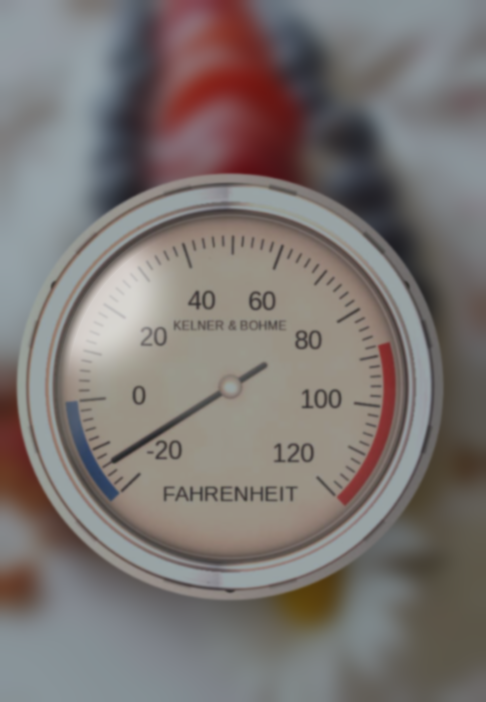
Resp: -14 °F
